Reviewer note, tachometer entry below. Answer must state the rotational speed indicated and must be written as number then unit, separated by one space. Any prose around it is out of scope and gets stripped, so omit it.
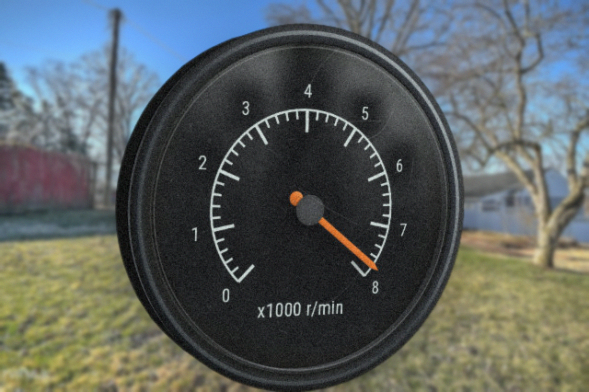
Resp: 7800 rpm
